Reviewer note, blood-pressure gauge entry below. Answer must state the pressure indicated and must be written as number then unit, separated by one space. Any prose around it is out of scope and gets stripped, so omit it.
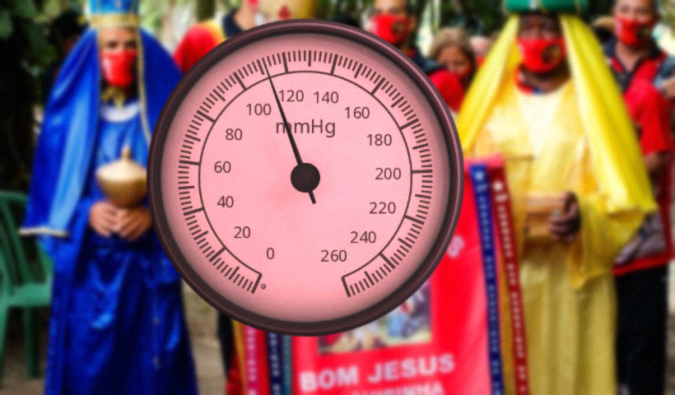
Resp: 112 mmHg
